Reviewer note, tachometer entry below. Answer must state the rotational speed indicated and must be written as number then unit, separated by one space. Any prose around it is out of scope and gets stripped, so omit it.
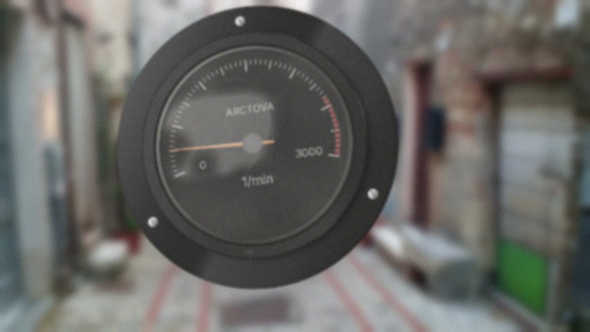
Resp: 250 rpm
